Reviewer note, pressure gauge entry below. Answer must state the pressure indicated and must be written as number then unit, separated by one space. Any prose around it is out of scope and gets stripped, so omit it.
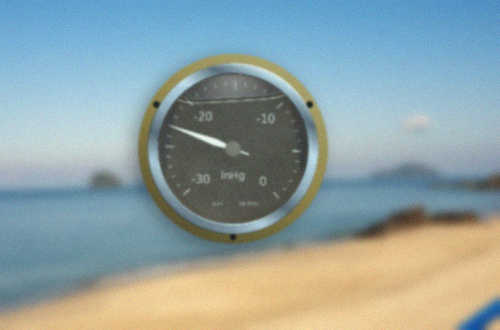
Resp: -23 inHg
